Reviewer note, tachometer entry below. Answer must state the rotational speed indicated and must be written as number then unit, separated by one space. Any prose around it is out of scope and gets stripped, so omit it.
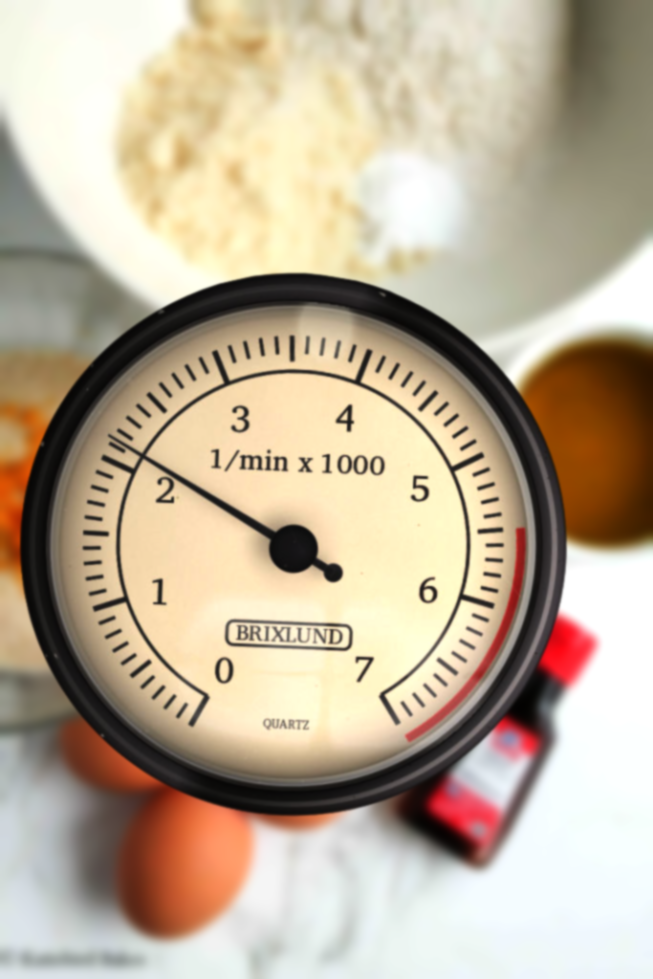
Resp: 2150 rpm
